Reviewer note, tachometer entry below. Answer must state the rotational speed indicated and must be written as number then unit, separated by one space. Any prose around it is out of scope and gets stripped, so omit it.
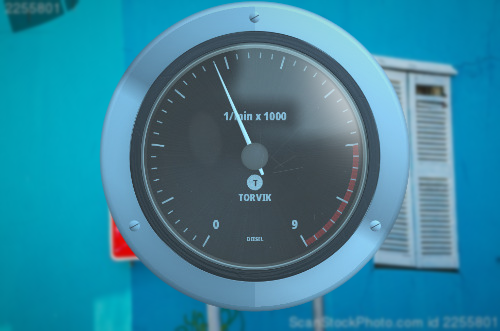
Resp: 3800 rpm
